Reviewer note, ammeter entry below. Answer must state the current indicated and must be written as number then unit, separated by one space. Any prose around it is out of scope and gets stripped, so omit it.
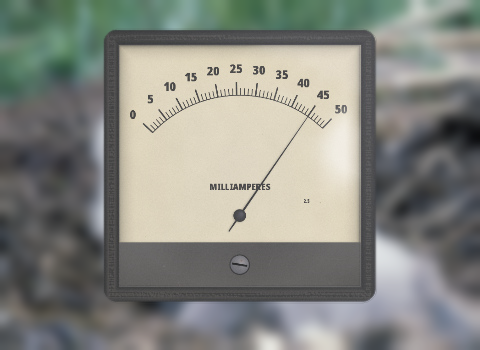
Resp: 45 mA
